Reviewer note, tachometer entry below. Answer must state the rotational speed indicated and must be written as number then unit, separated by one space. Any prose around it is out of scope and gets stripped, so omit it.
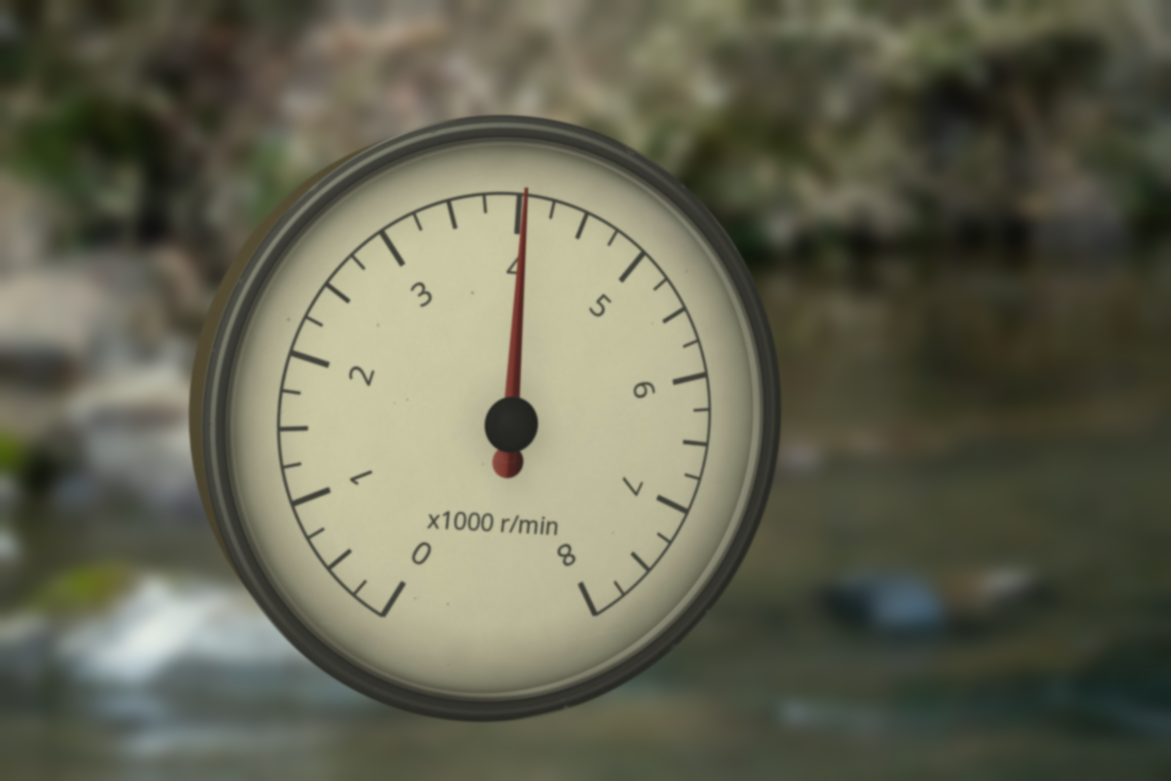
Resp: 4000 rpm
